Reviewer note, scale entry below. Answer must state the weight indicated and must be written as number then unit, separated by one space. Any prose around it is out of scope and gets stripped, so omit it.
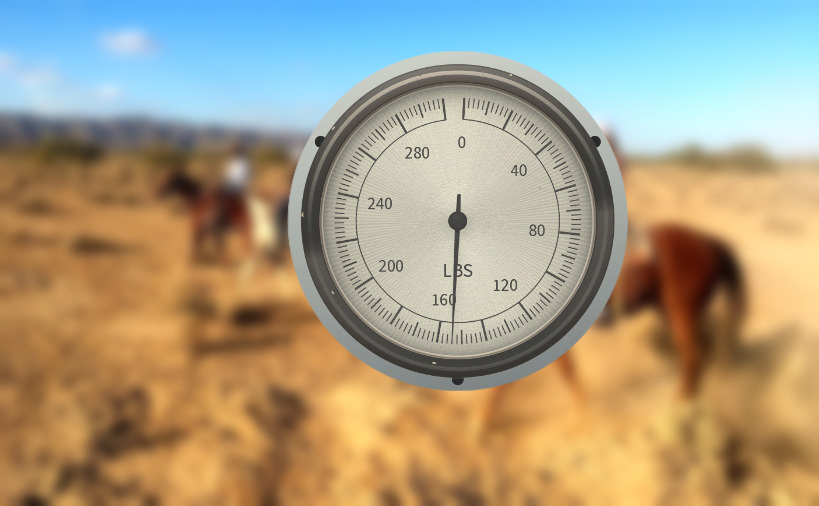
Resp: 154 lb
